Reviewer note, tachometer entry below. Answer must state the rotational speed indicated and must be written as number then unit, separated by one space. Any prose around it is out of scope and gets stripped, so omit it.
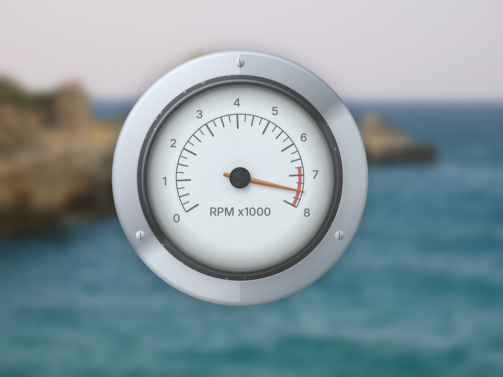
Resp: 7500 rpm
